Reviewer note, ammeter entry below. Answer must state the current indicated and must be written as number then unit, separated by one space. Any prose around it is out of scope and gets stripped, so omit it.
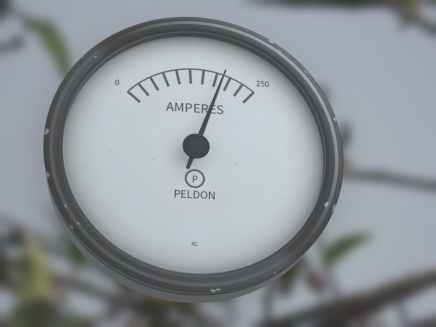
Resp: 187.5 A
